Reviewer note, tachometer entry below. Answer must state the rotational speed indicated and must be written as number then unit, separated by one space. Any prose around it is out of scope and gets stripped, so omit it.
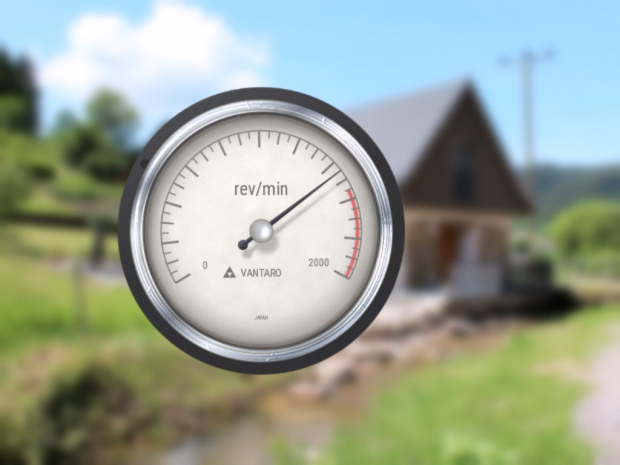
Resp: 1450 rpm
